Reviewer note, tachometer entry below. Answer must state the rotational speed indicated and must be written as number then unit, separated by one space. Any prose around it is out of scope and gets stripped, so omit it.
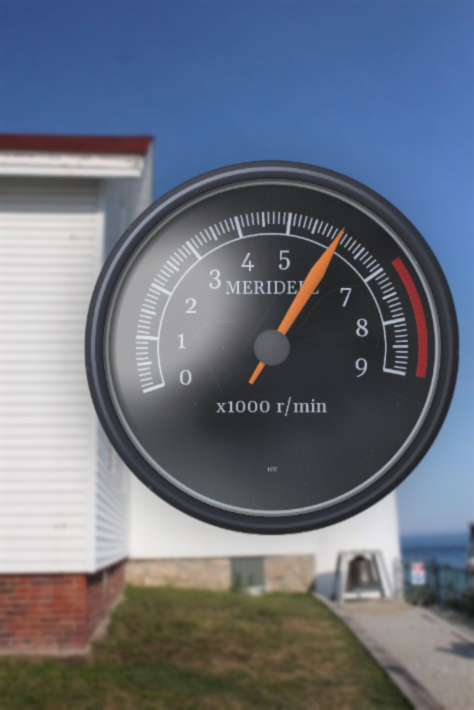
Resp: 6000 rpm
